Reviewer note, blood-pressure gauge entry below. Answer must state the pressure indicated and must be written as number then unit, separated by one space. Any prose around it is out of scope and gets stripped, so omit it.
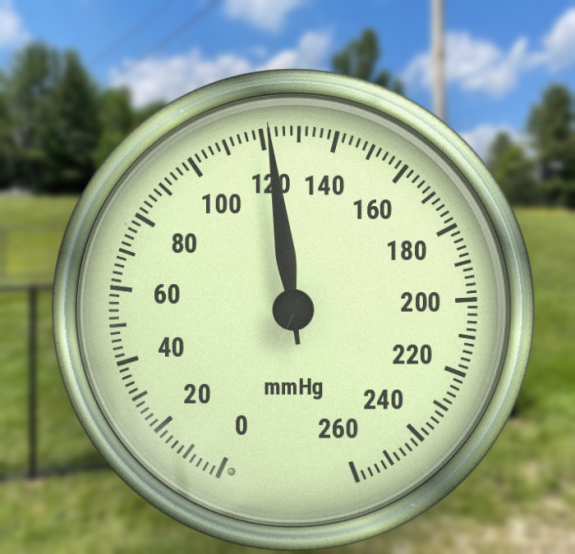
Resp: 122 mmHg
